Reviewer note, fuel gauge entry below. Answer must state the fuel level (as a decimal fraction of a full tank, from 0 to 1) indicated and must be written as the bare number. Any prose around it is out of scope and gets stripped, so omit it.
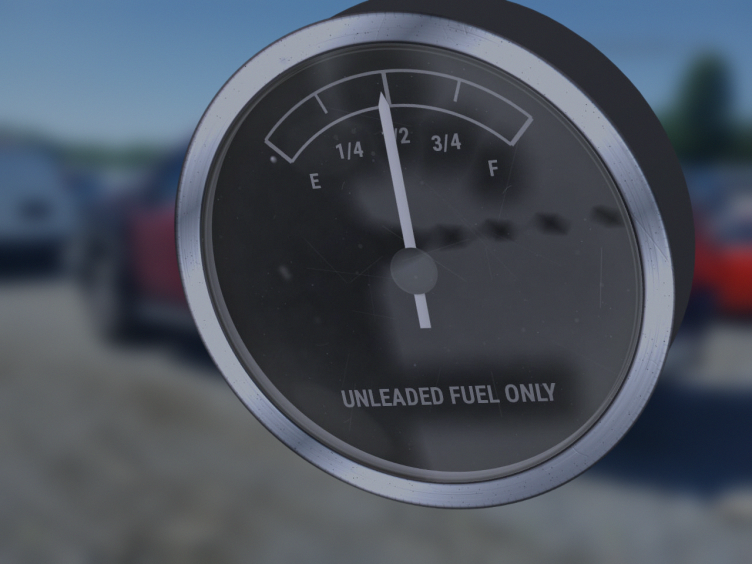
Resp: 0.5
